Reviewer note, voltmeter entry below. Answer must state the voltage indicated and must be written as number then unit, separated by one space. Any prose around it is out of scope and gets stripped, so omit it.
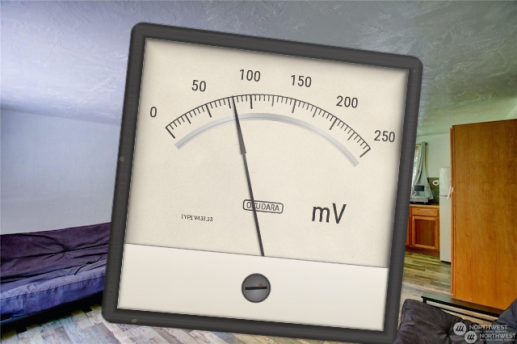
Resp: 80 mV
